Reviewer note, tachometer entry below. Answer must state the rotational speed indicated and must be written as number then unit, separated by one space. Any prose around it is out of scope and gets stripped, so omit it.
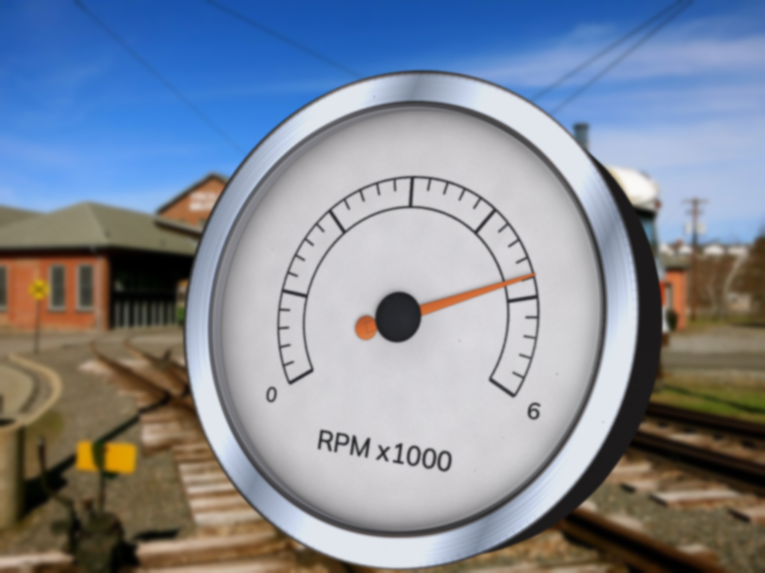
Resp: 4800 rpm
